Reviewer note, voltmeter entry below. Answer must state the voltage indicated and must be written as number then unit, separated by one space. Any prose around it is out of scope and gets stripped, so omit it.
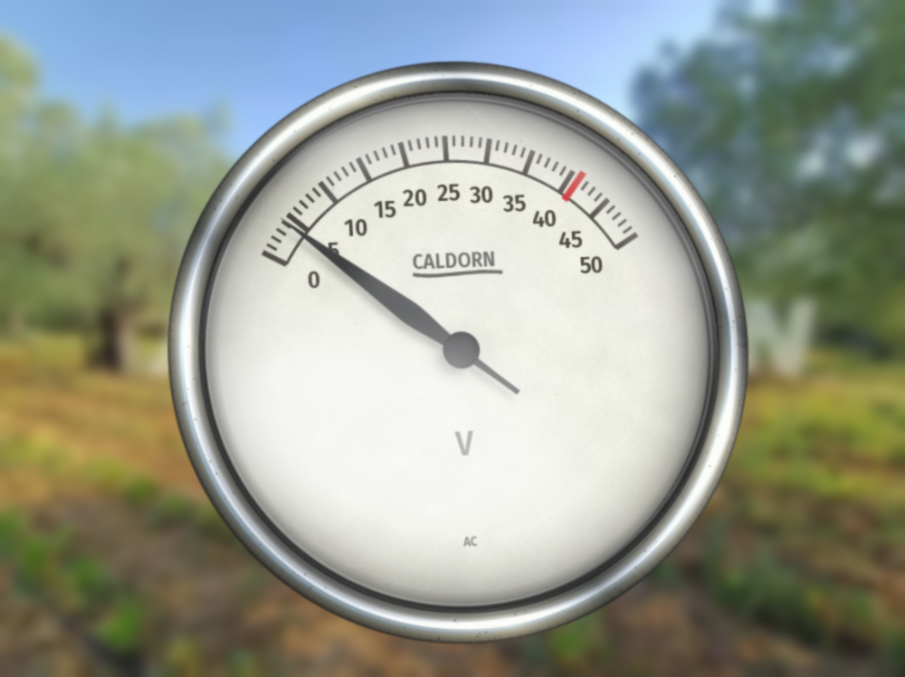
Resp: 4 V
